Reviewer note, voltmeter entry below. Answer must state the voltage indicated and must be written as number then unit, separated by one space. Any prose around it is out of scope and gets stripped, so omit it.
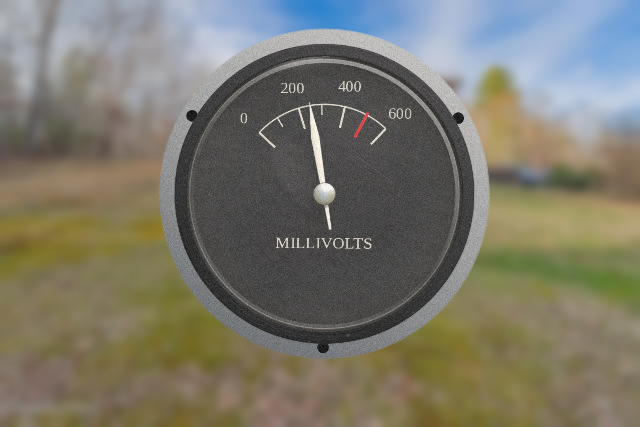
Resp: 250 mV
